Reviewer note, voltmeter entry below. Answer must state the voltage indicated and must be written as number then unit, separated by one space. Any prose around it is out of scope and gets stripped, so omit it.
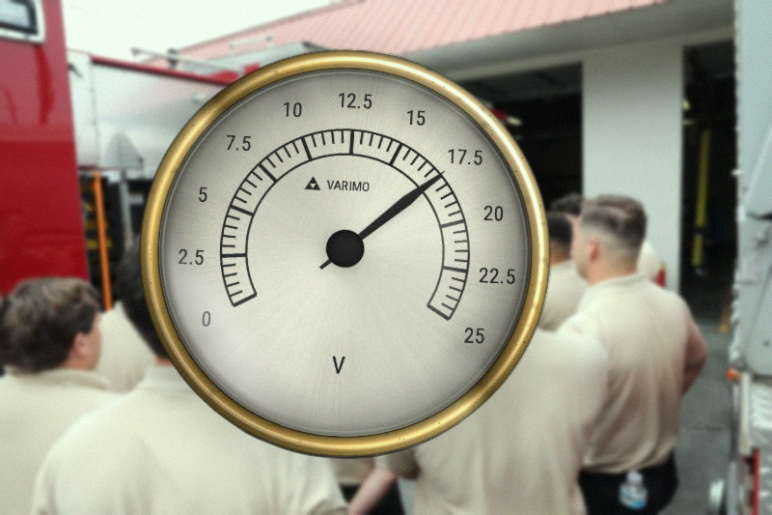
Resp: 17.5 V
